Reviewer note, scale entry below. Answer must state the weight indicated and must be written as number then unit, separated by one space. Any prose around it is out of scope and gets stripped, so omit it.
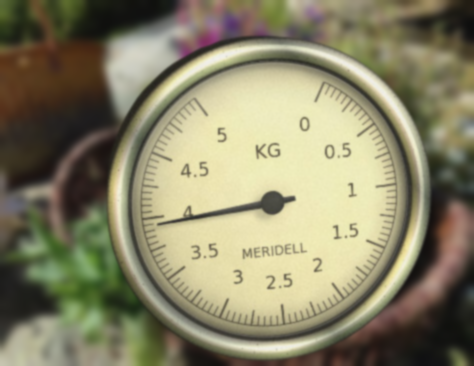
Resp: 3.95 kg
